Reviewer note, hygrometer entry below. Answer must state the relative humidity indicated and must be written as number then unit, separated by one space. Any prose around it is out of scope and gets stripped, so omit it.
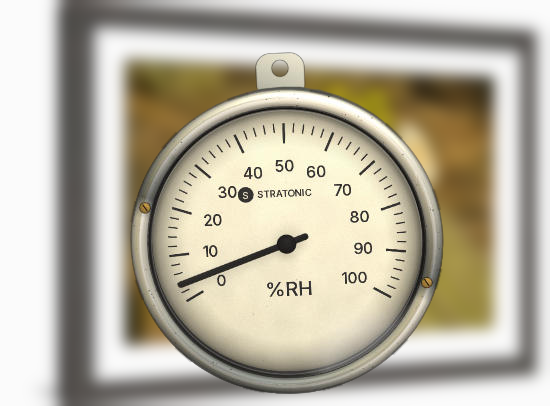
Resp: 4 %
